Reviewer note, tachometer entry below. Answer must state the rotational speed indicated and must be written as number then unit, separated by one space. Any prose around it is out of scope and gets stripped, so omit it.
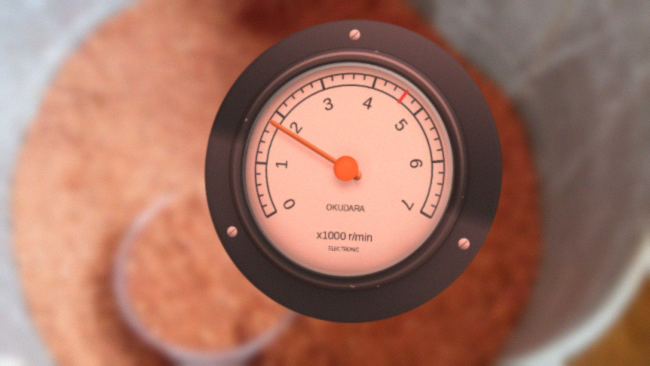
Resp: 1800 rpm
